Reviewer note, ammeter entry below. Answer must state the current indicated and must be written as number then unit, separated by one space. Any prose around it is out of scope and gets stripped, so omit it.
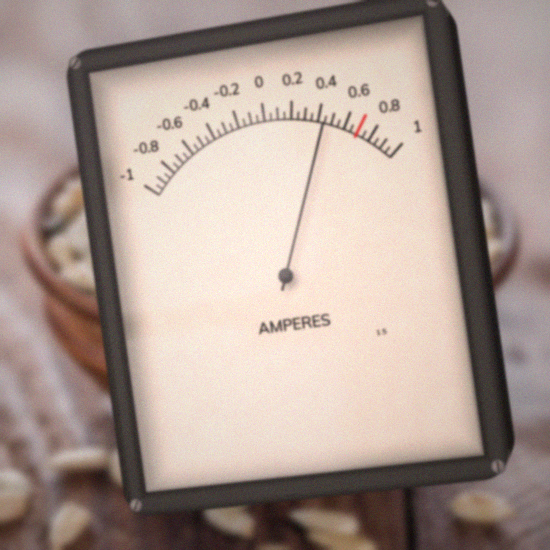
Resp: 0.45 A
